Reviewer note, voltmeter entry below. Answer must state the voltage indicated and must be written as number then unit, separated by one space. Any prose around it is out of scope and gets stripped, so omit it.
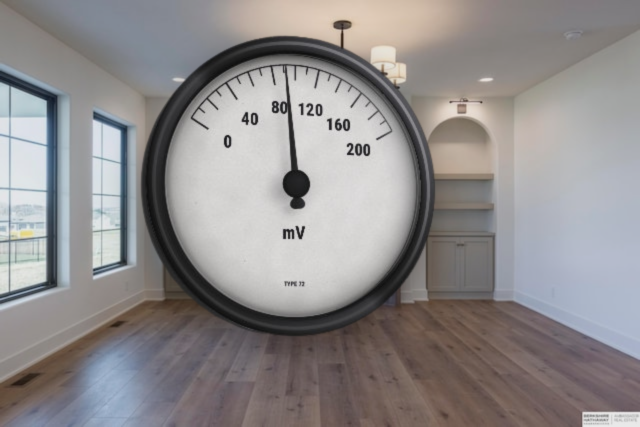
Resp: 90 mV
